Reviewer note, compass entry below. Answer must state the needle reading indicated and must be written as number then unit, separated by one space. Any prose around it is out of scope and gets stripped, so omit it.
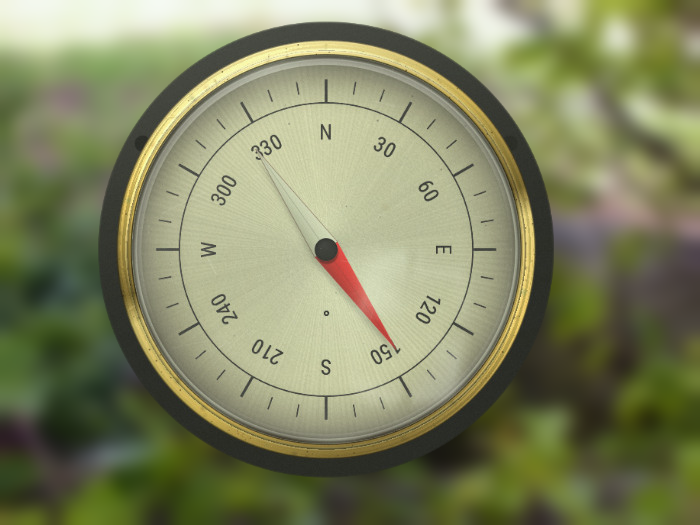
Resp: 145 °
